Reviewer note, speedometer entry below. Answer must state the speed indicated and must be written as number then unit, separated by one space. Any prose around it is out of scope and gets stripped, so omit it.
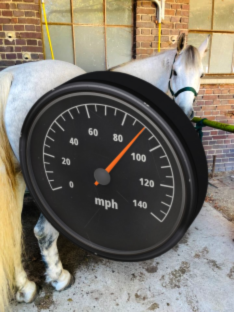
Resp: 90 mph
